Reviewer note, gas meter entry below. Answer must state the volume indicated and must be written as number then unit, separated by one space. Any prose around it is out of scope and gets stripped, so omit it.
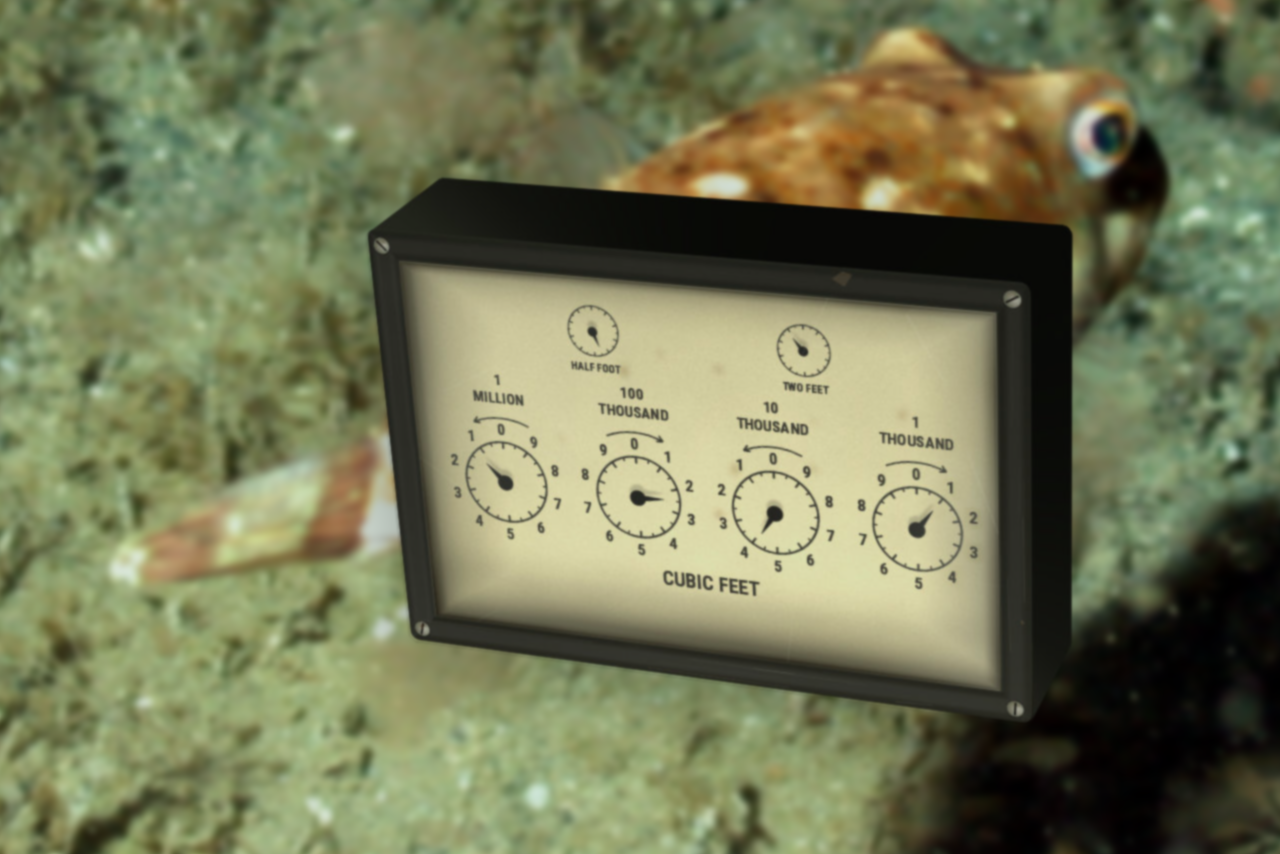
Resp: 124100 ft³
